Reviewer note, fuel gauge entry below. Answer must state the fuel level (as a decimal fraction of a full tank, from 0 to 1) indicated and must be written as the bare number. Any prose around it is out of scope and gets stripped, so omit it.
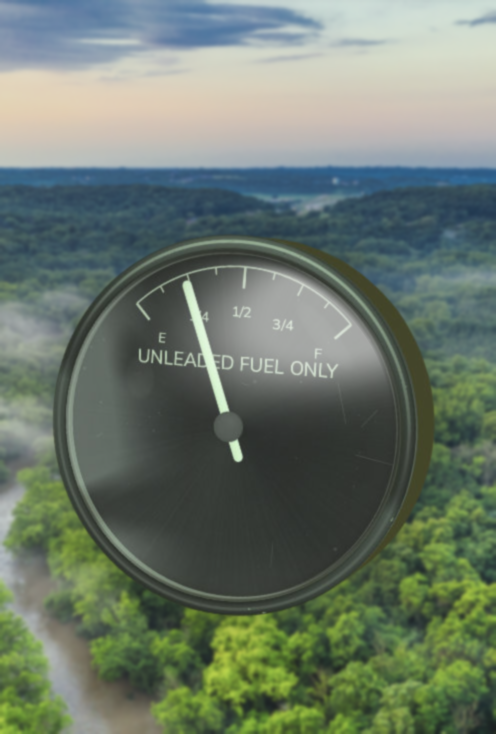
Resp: 0.25
